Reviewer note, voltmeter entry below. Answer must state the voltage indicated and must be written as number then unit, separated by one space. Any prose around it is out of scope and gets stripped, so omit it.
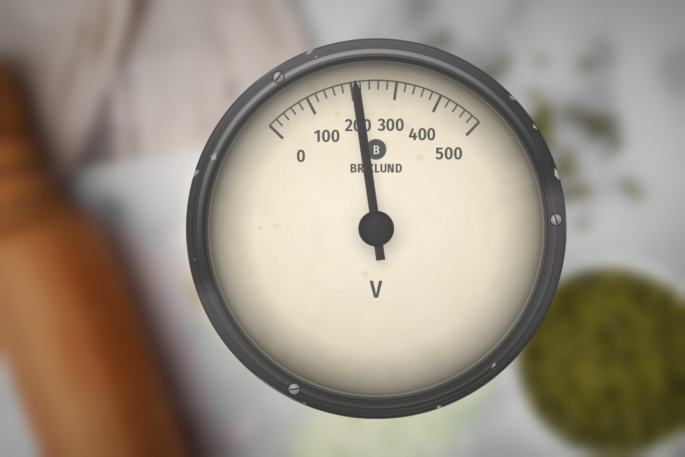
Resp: 210 V
